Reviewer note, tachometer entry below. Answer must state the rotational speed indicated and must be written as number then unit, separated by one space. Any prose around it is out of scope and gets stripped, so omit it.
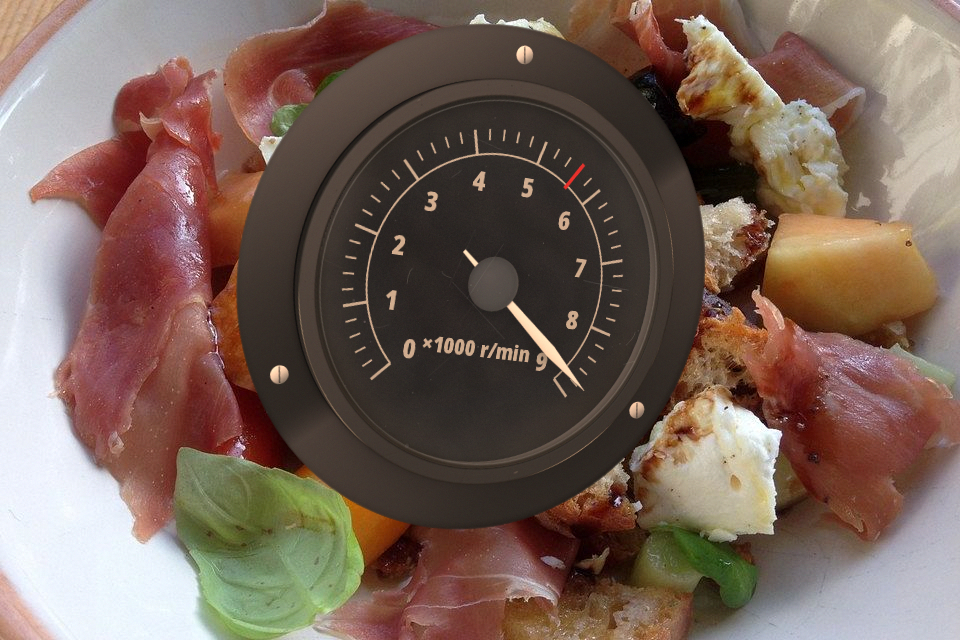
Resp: 8800 rpm
